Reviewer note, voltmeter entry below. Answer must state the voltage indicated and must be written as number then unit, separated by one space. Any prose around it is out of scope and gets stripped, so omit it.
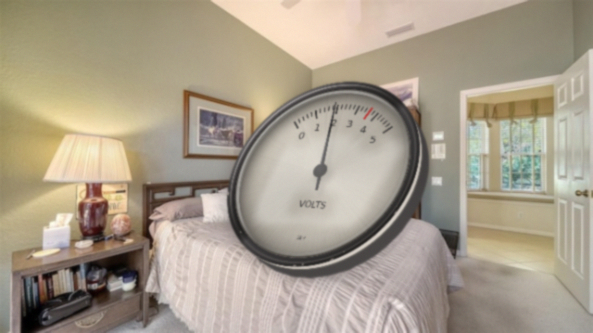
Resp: 2 V
